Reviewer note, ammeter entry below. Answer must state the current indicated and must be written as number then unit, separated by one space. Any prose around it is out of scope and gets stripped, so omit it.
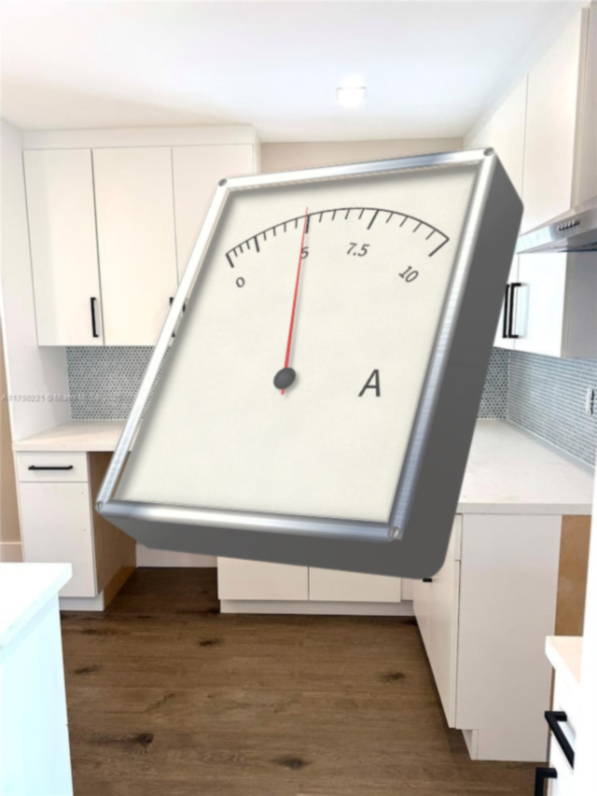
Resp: 5 A
